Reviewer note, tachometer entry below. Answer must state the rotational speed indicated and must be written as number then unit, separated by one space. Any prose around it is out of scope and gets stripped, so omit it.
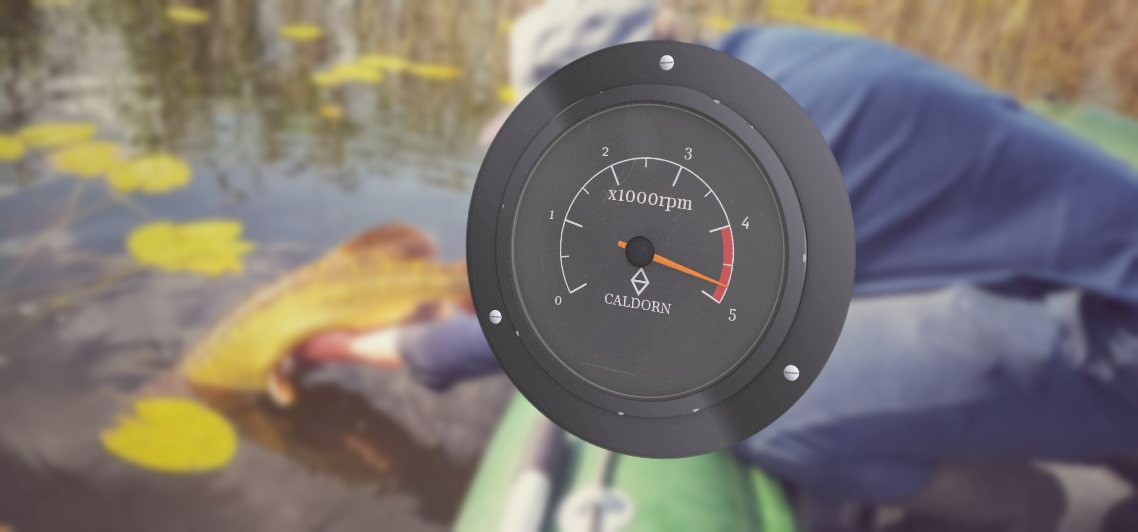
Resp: 4750 rpm
